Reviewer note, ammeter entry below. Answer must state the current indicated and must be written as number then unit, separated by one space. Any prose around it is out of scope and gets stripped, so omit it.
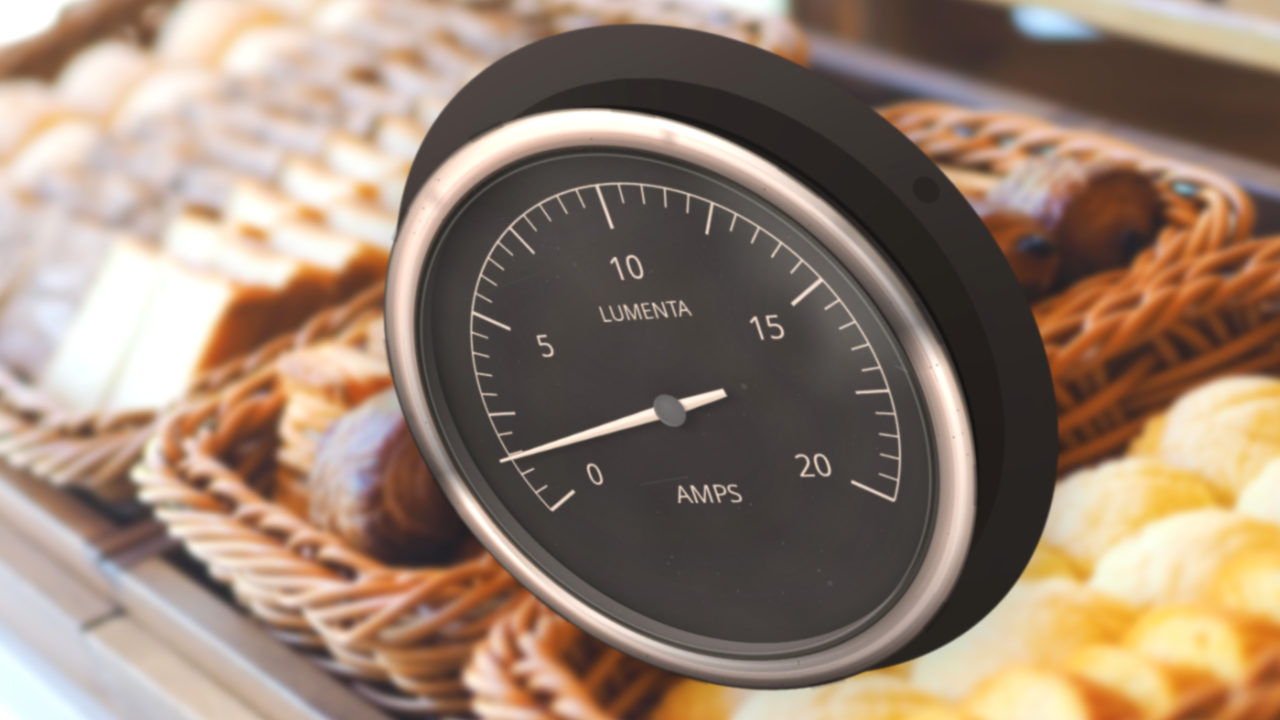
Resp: 1.5 A
